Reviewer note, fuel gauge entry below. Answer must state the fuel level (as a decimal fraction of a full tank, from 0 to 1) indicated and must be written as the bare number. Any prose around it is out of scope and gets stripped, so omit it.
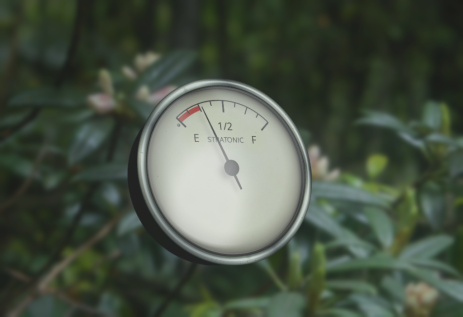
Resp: 0.25
